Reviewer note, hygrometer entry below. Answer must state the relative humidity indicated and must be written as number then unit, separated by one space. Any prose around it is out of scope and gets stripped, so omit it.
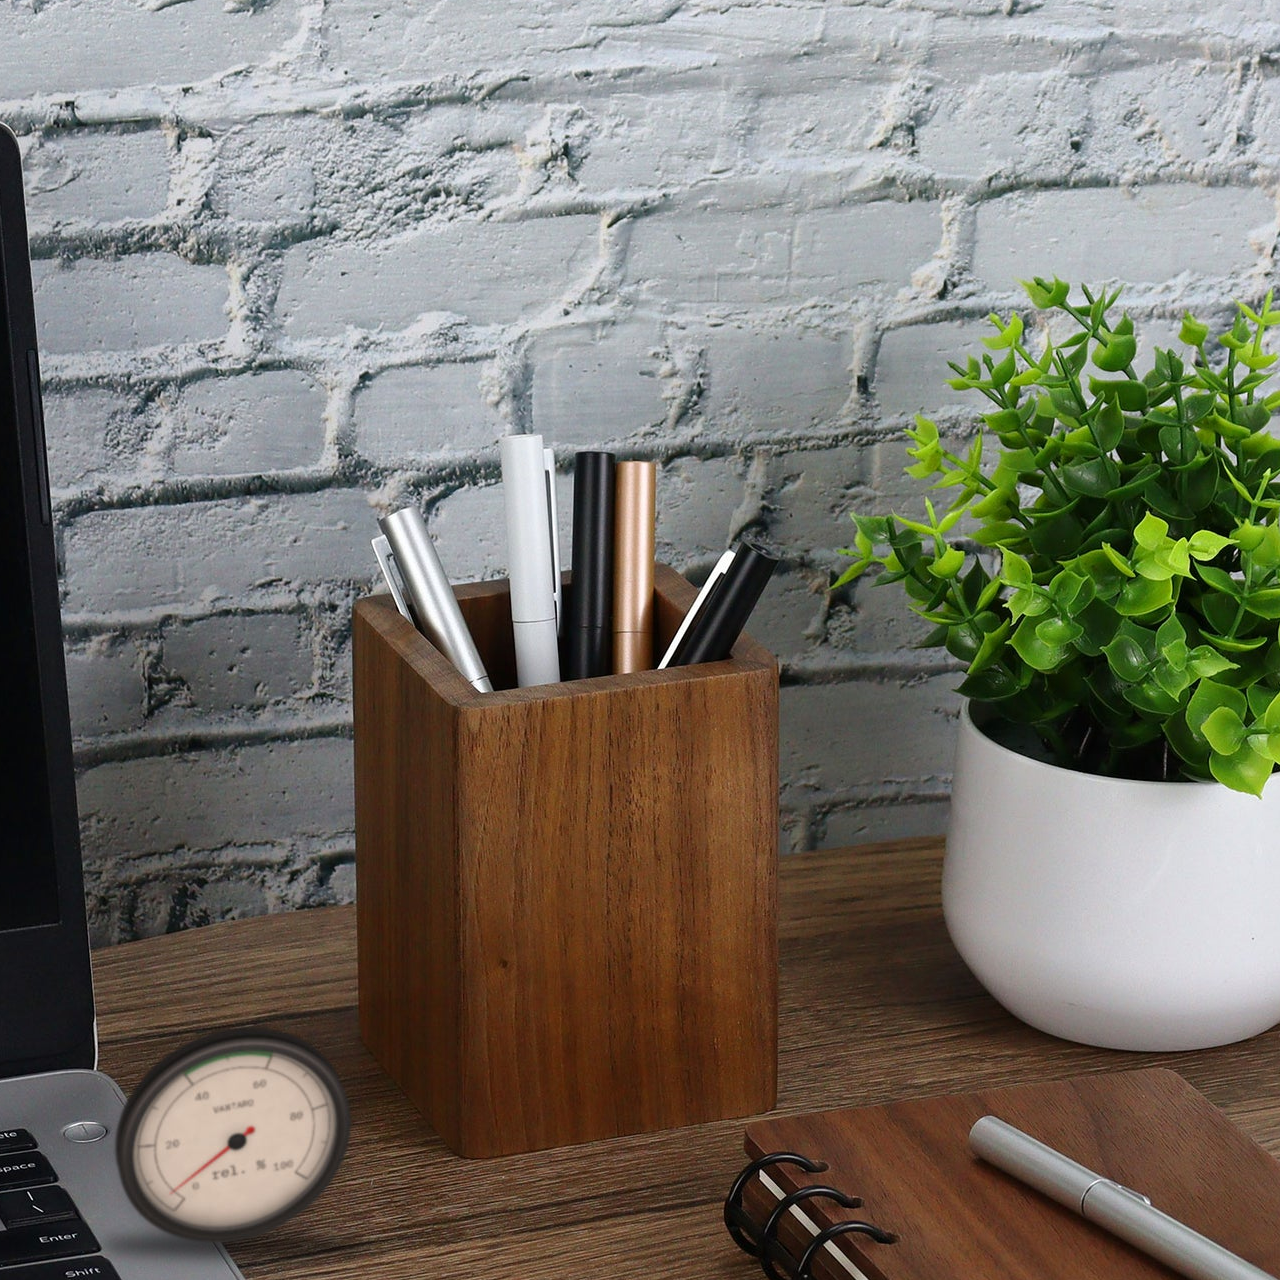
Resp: 5 %
